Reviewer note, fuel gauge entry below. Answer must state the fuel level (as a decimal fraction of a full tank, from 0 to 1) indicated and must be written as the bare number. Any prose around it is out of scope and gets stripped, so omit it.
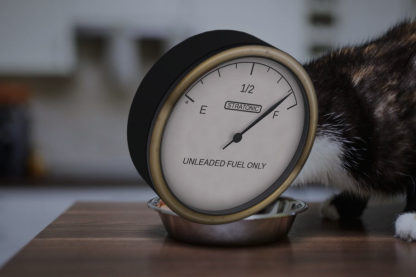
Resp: 0.875
